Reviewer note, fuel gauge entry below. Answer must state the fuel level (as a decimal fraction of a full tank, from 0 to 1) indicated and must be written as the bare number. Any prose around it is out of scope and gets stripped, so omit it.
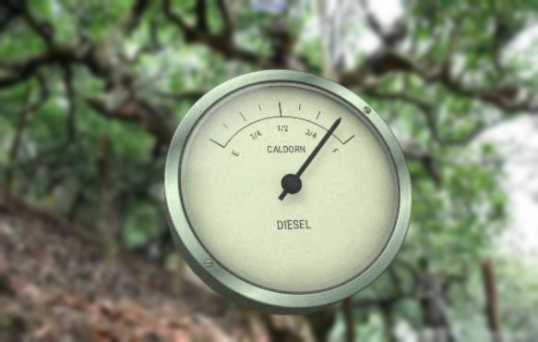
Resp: 0.875
